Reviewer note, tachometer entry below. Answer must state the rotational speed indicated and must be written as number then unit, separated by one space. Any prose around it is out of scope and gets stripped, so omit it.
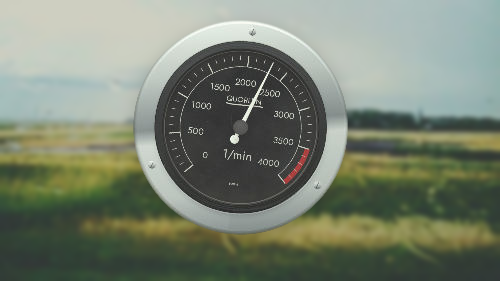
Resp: 2300 rpm
